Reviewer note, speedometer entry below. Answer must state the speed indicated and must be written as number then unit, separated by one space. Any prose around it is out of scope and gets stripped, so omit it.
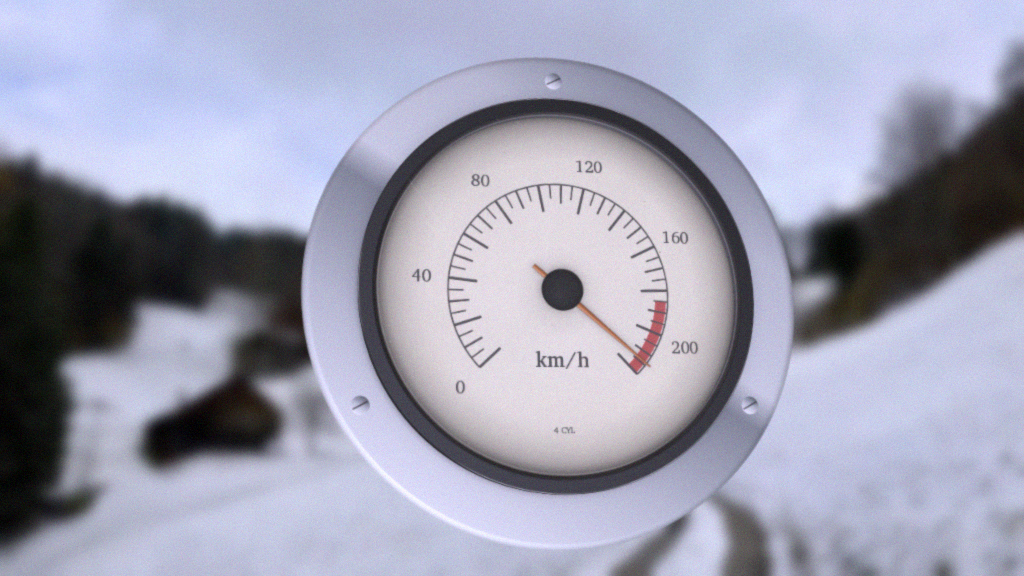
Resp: 215 km/h
